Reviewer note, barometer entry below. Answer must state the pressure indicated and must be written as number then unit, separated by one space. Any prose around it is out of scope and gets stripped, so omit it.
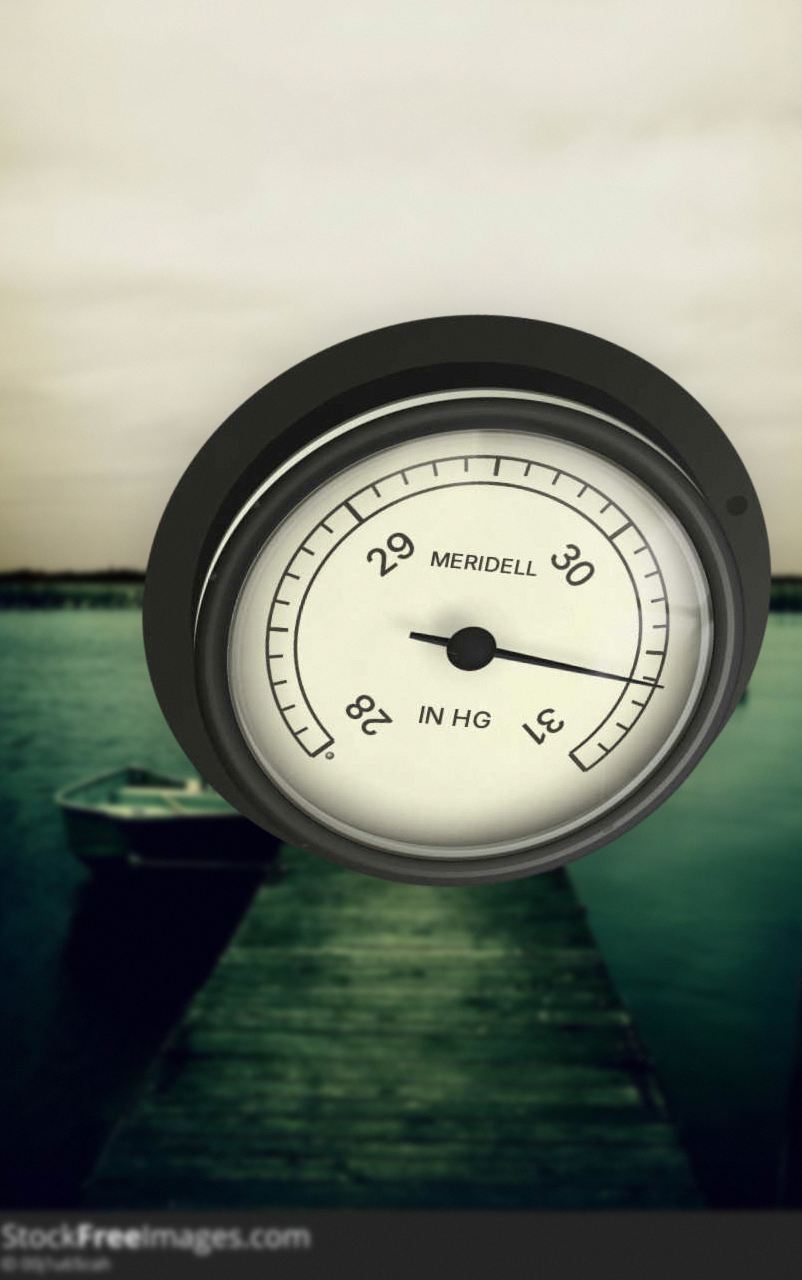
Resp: 30.6 inHg
